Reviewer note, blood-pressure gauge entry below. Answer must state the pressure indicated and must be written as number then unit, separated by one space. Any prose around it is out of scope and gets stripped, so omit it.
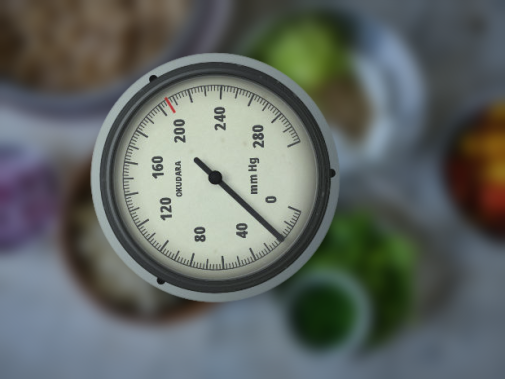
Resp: 20 mmHg
